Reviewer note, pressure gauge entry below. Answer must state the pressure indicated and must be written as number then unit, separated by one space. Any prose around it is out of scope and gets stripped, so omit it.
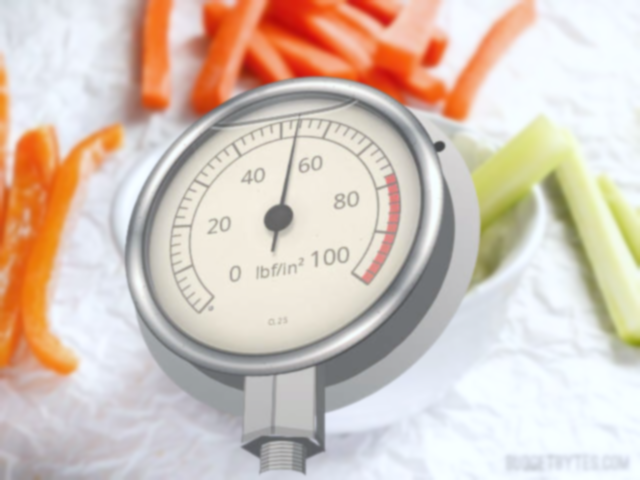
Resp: 54 psi
